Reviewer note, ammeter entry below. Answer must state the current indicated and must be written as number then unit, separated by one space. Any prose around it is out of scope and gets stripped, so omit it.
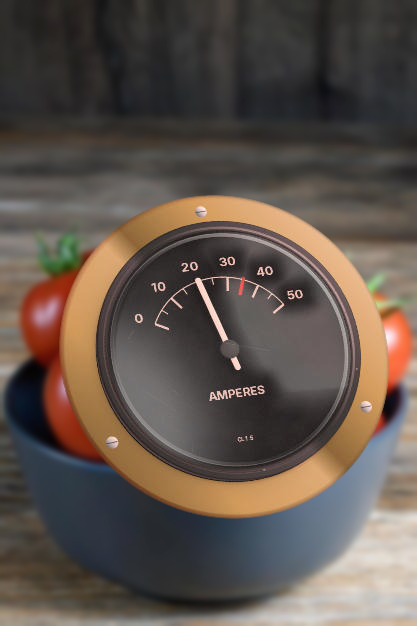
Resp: 20 A
